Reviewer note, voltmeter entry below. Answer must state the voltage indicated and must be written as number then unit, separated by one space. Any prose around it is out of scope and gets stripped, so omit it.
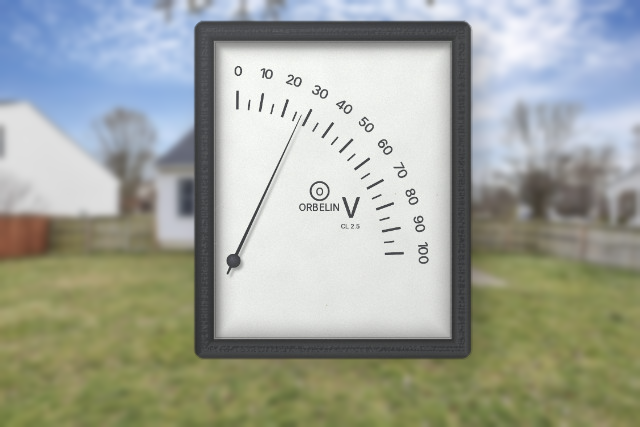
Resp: 27.5 V
